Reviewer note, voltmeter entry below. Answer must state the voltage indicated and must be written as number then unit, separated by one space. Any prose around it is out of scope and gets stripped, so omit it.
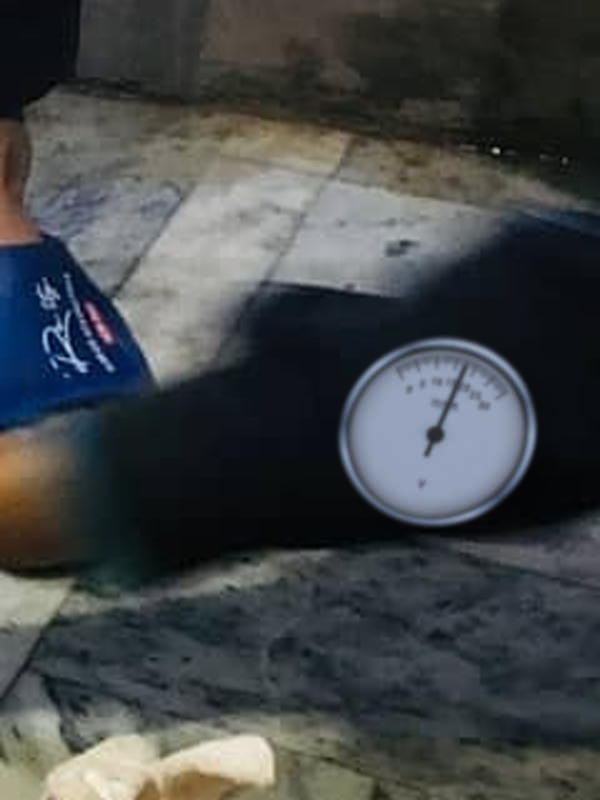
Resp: 17.5 V
